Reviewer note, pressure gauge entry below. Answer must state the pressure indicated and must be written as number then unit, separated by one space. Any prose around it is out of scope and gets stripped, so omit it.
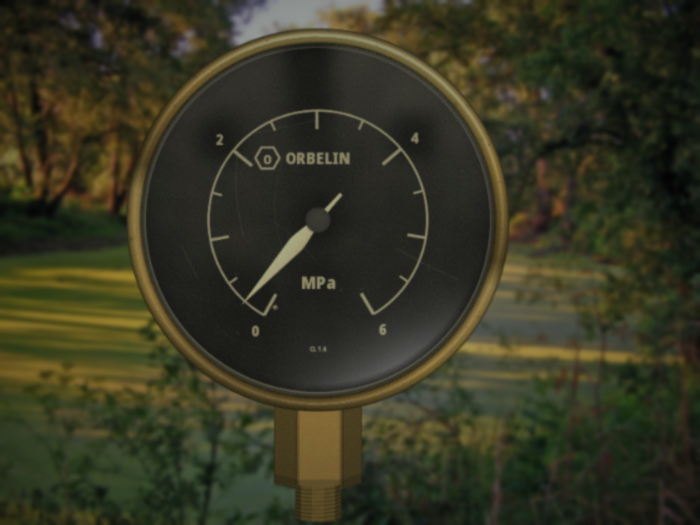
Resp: 0.25 MPa
